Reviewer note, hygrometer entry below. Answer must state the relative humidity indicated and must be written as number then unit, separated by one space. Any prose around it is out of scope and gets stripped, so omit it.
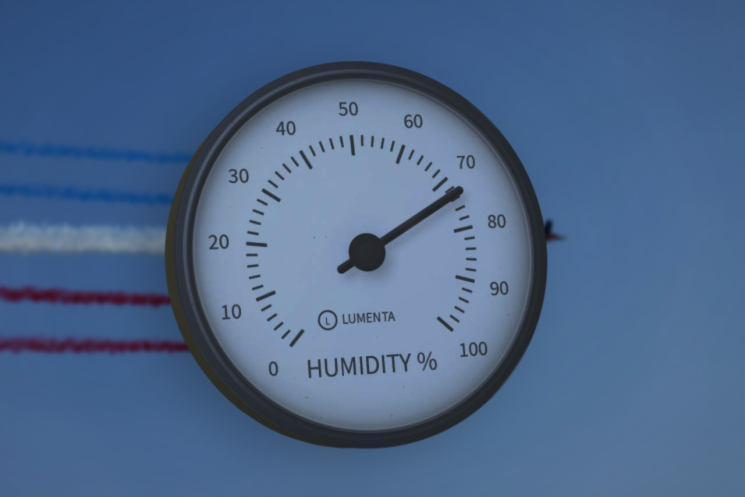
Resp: 73 %
